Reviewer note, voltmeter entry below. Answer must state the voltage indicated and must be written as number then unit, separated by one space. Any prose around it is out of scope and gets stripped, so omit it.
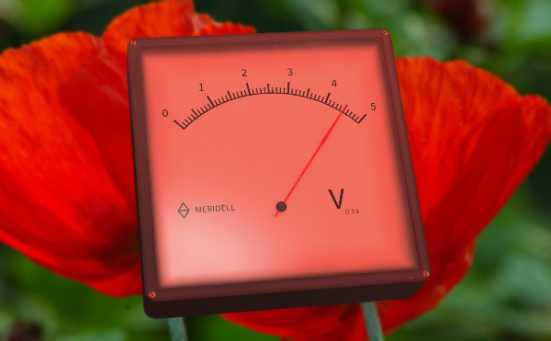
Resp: 4.5 V
